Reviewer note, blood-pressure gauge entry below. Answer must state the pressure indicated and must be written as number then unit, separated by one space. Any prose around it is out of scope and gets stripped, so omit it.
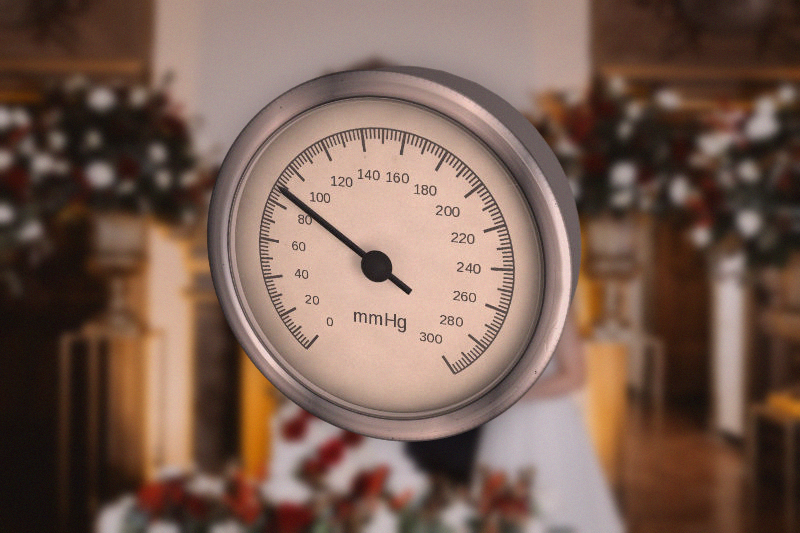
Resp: 90 mmHg
